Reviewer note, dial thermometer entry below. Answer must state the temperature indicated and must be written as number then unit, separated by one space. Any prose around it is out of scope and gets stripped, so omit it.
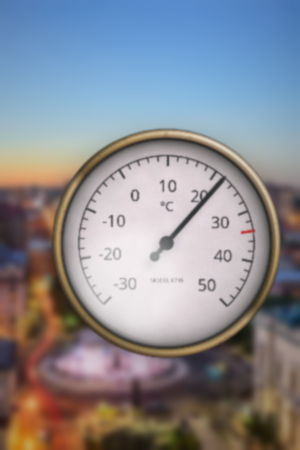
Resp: 22 °C
